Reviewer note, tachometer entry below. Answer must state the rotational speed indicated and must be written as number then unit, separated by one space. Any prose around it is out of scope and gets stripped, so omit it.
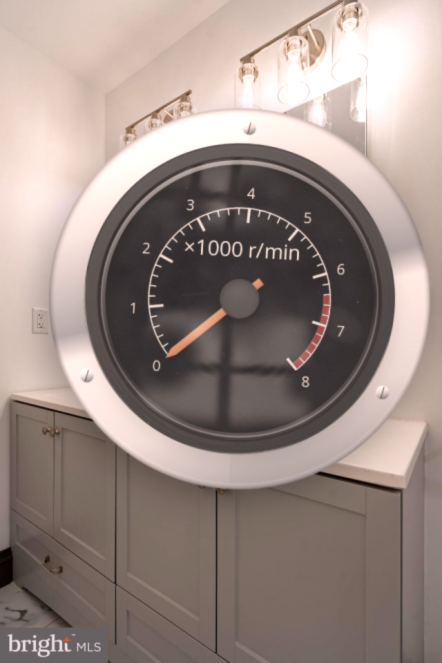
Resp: 0 rpm
